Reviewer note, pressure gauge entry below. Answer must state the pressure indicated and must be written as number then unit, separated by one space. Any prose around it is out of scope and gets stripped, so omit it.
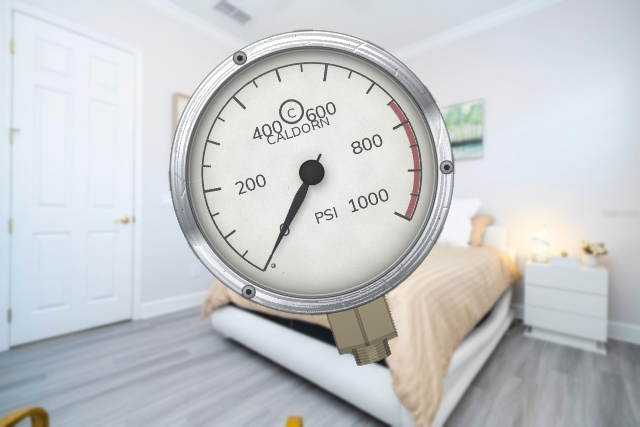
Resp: 0 psi
